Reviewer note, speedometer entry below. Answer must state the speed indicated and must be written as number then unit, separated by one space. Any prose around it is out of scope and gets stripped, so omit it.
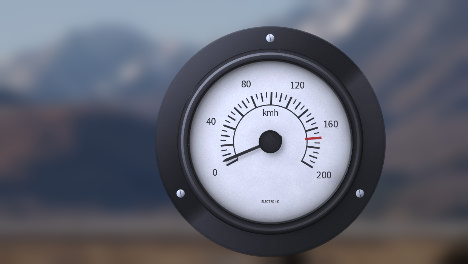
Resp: 5 km/h
